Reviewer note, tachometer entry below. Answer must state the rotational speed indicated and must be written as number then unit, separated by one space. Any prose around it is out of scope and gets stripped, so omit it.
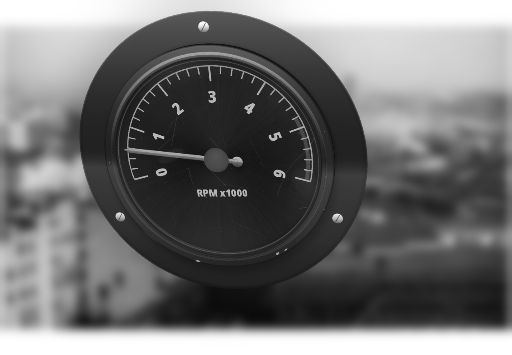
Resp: 600 rpm
